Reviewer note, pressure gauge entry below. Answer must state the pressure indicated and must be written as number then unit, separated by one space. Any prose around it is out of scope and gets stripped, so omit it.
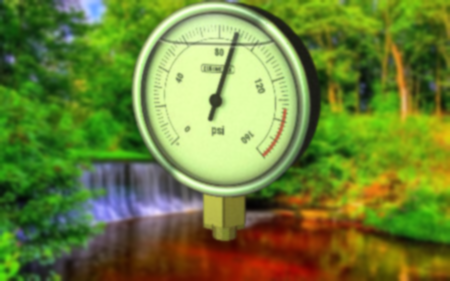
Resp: 90 psi
